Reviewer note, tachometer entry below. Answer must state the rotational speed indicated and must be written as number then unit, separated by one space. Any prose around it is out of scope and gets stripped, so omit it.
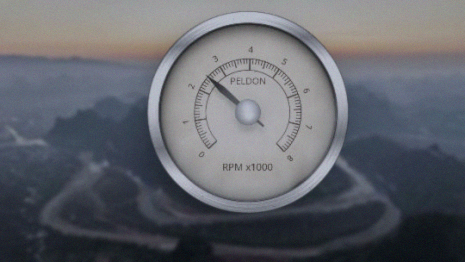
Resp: 2500 rpm
